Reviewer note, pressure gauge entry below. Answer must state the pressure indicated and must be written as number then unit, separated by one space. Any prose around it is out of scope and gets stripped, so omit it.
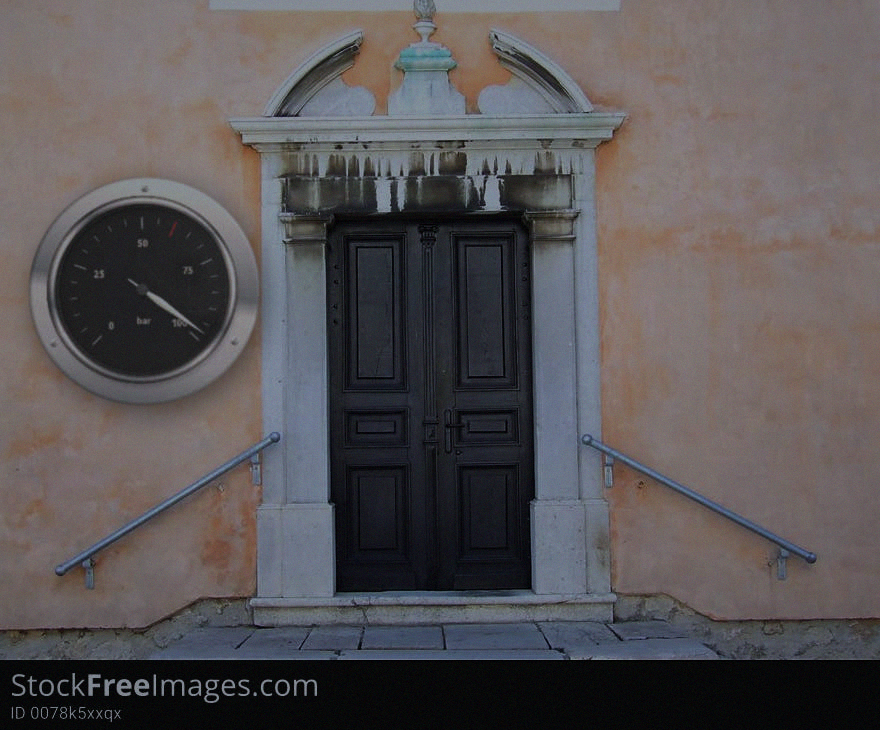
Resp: 97.5 bar
